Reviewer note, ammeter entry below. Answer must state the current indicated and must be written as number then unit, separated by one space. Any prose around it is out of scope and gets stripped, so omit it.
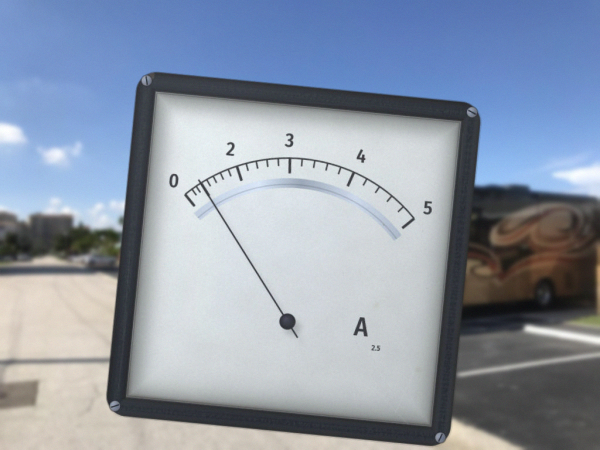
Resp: 1 A
